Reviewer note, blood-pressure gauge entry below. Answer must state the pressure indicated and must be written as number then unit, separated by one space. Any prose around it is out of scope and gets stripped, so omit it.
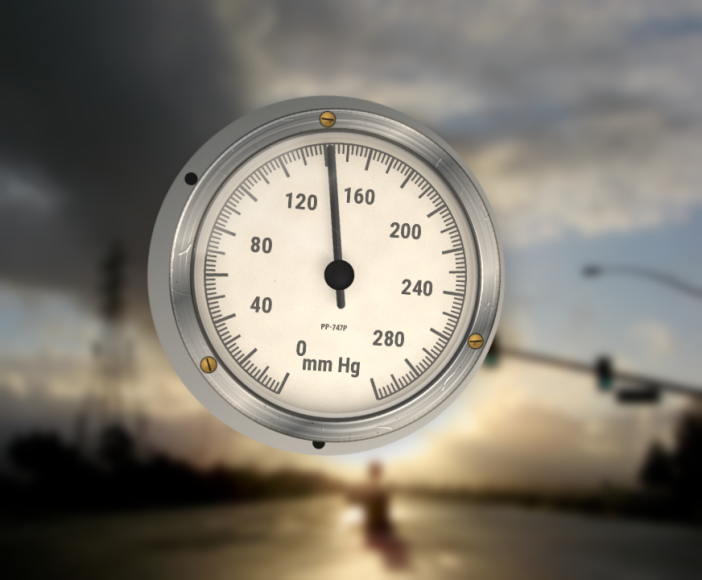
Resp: 142 mmHg
